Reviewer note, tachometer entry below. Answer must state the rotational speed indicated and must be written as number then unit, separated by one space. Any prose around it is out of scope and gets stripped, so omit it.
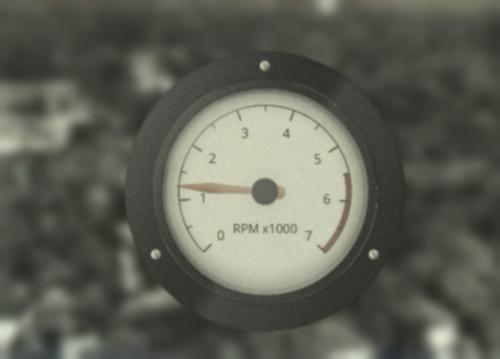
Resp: 1250 rpm
